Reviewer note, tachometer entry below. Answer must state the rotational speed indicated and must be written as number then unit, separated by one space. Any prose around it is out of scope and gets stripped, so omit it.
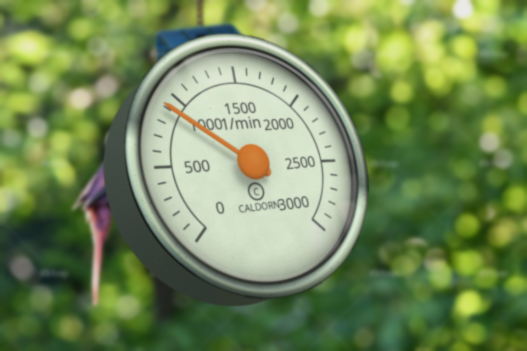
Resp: 900 rpm
